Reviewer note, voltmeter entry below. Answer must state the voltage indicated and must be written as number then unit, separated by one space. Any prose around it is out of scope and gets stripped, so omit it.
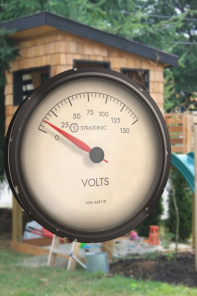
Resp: 10 V
